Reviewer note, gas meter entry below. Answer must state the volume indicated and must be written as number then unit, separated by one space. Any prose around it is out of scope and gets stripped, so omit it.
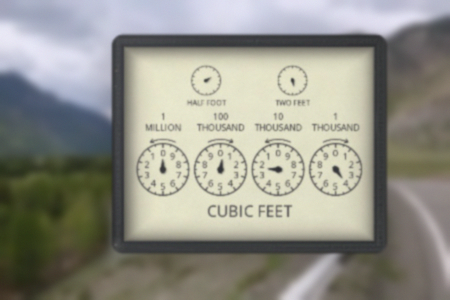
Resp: 2400 ft³
